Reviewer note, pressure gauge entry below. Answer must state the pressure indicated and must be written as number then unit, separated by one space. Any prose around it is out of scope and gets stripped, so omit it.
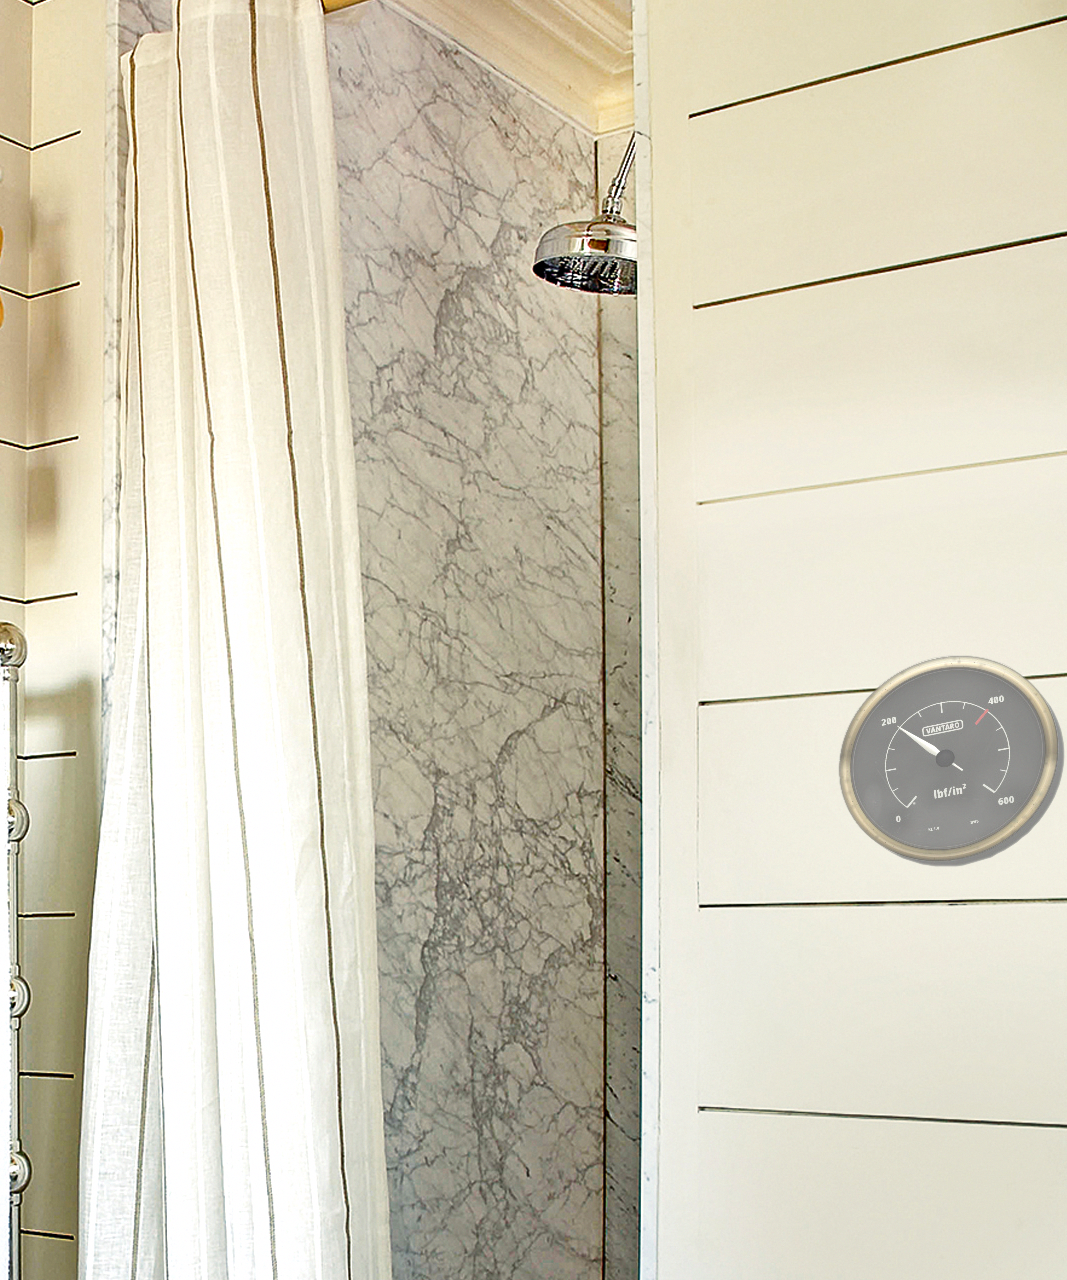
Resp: 200 psi
